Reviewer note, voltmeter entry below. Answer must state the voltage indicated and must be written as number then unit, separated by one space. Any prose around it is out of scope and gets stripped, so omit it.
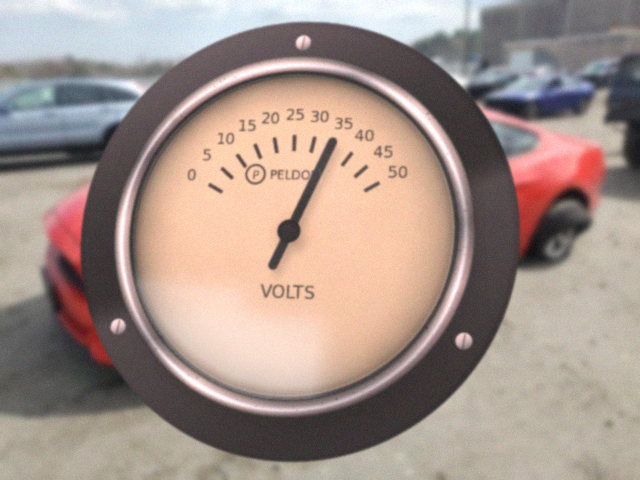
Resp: 35 V
